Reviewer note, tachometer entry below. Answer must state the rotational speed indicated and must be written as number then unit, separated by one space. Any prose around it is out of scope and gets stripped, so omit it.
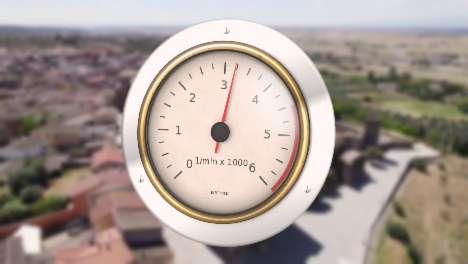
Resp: 3250 rpm
